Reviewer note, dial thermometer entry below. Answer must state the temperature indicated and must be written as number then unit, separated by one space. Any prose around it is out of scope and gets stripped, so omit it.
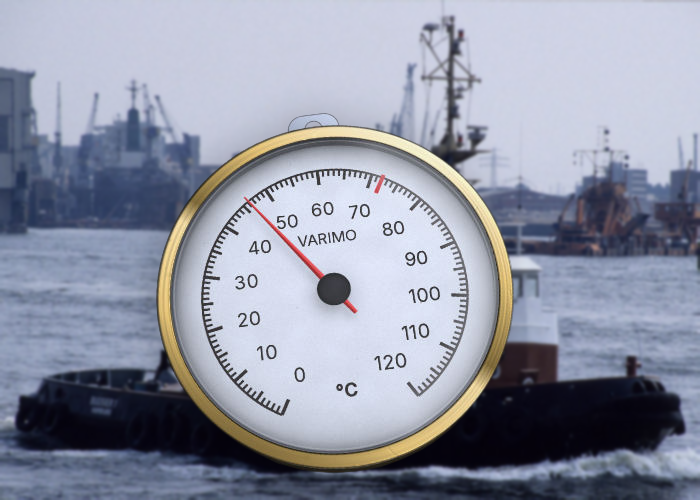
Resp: 46 °C
